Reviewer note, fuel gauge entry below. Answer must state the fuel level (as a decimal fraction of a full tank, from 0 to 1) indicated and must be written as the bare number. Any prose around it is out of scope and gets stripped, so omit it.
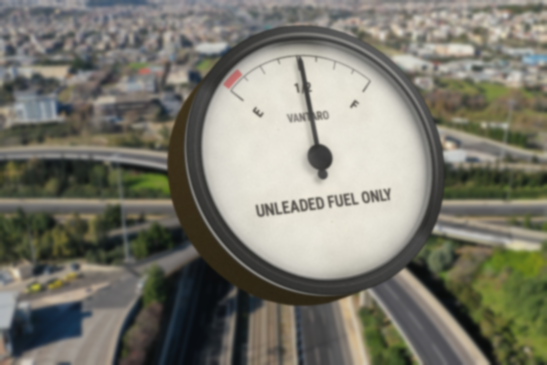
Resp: 0.5
